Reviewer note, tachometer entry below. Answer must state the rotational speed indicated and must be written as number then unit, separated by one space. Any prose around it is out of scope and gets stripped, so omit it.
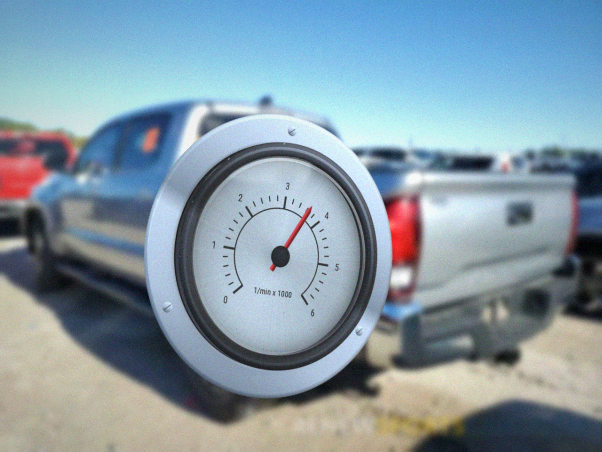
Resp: 3600 rpm
